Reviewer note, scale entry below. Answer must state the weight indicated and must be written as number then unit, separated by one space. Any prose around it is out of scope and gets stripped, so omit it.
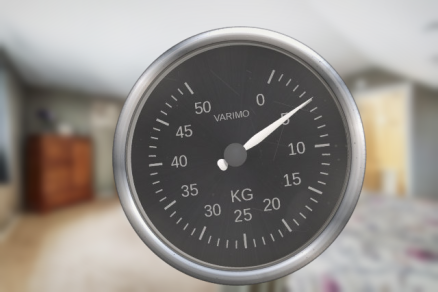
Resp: 5 kg
